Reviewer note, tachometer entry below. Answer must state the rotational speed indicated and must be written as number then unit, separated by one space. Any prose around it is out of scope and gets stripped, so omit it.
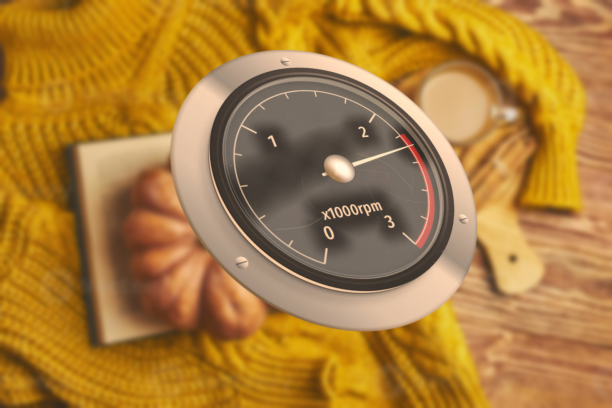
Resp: 2300 rpm
